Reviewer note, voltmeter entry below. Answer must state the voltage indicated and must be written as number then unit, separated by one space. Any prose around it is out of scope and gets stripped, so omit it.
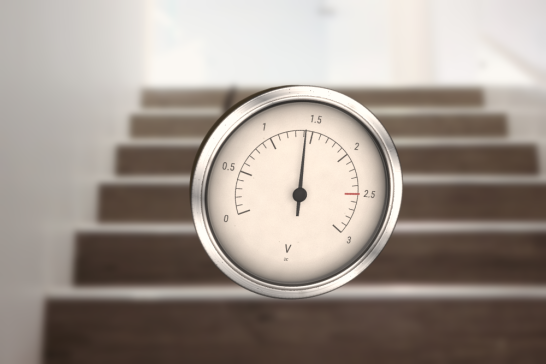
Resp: 1.4 V
